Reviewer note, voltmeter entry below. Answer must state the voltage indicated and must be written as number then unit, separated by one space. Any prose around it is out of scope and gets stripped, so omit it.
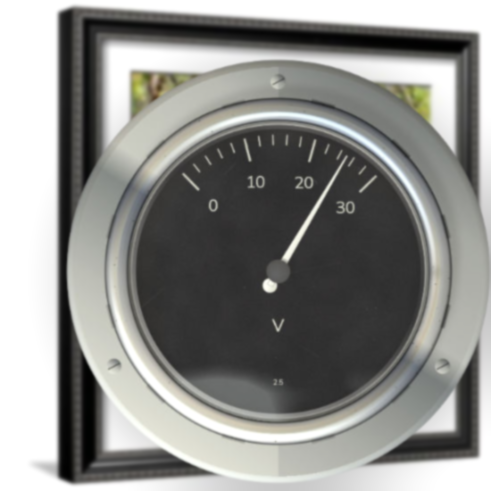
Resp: 25 V
